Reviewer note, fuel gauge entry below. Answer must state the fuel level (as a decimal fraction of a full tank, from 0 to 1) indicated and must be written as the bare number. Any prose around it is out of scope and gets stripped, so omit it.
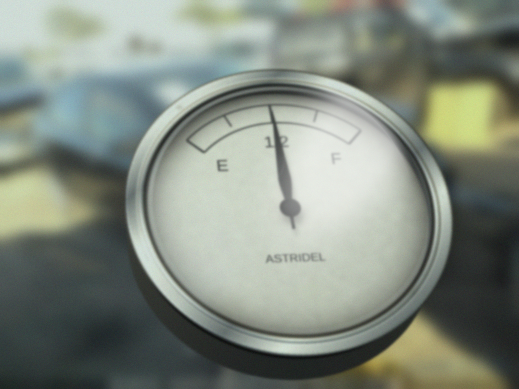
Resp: 0.5
